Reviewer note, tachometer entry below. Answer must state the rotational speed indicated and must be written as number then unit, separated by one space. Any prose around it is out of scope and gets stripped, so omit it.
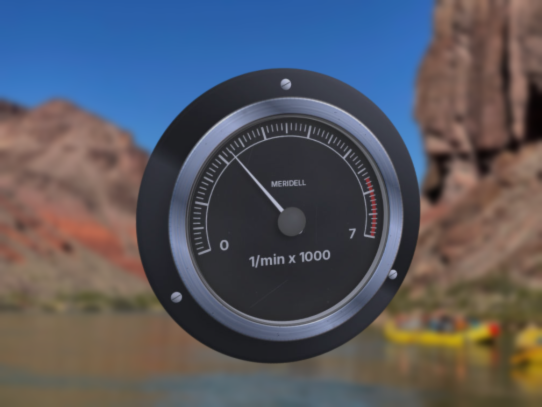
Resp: 2200 rpm
